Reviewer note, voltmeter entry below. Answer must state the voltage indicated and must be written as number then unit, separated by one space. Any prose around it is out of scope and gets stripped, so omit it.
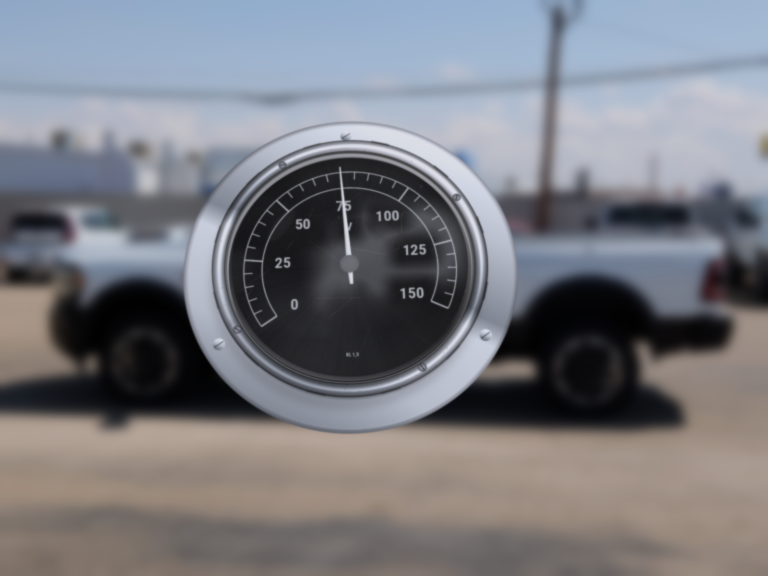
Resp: 75 V
